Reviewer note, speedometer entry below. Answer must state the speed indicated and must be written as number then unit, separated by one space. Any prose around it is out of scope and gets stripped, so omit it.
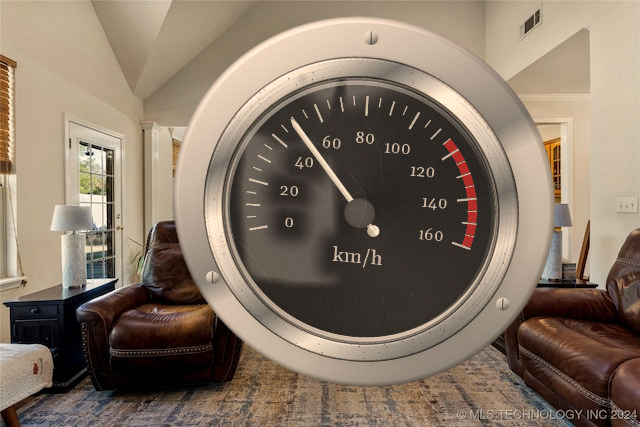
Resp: 50 km/h
